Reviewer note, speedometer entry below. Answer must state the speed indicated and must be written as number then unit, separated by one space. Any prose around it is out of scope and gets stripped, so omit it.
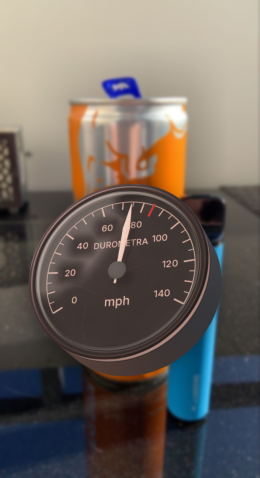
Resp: 75 mph
